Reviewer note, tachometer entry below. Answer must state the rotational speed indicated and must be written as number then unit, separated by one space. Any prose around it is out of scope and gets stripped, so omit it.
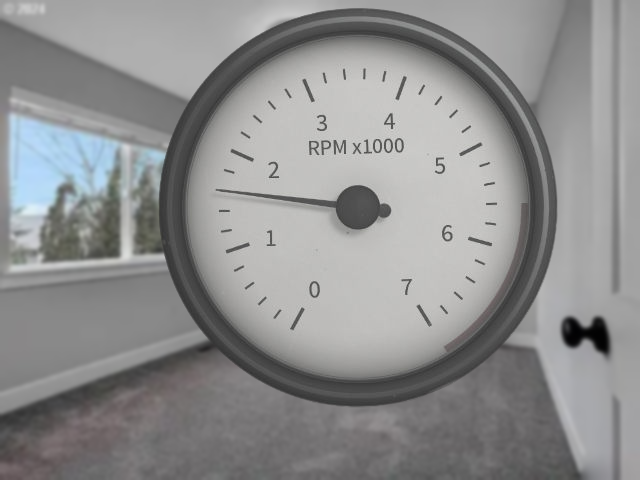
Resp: 1600 rpm
